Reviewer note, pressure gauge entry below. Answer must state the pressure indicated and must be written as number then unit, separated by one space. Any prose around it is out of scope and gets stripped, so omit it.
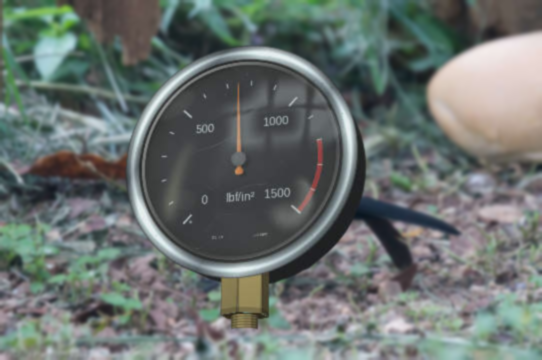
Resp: 750 psi
